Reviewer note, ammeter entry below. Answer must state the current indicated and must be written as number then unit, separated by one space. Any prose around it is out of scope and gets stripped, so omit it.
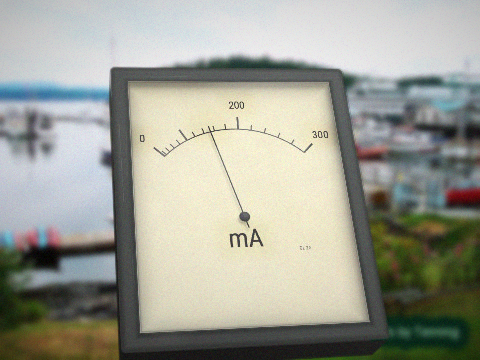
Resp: 150 mA
